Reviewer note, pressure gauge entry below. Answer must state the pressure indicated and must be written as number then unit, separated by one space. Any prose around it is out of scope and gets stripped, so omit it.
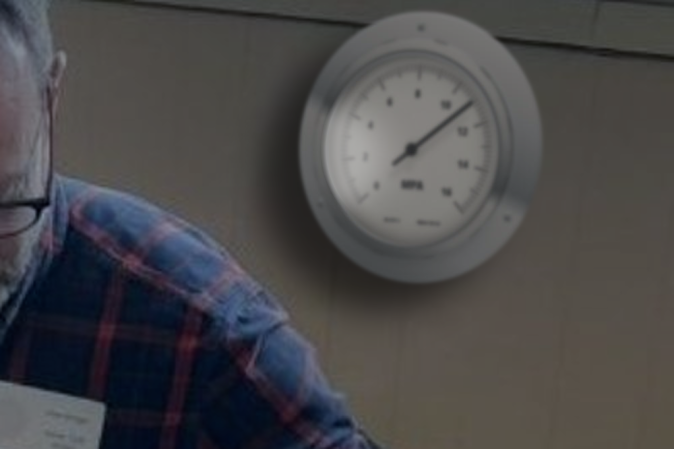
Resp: 11 MPa
